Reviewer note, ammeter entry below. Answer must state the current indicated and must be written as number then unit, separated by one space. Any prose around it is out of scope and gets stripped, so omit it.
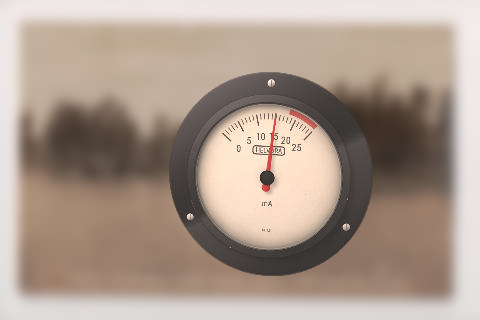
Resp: 15 mA
